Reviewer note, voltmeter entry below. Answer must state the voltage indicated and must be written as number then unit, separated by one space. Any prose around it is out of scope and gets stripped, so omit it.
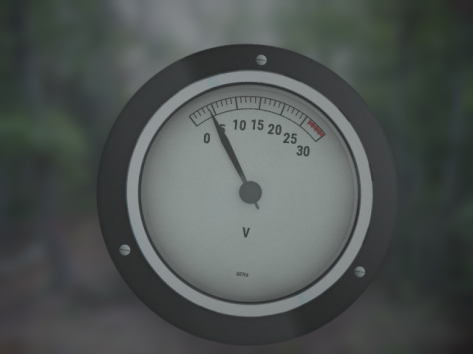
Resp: 4 V
